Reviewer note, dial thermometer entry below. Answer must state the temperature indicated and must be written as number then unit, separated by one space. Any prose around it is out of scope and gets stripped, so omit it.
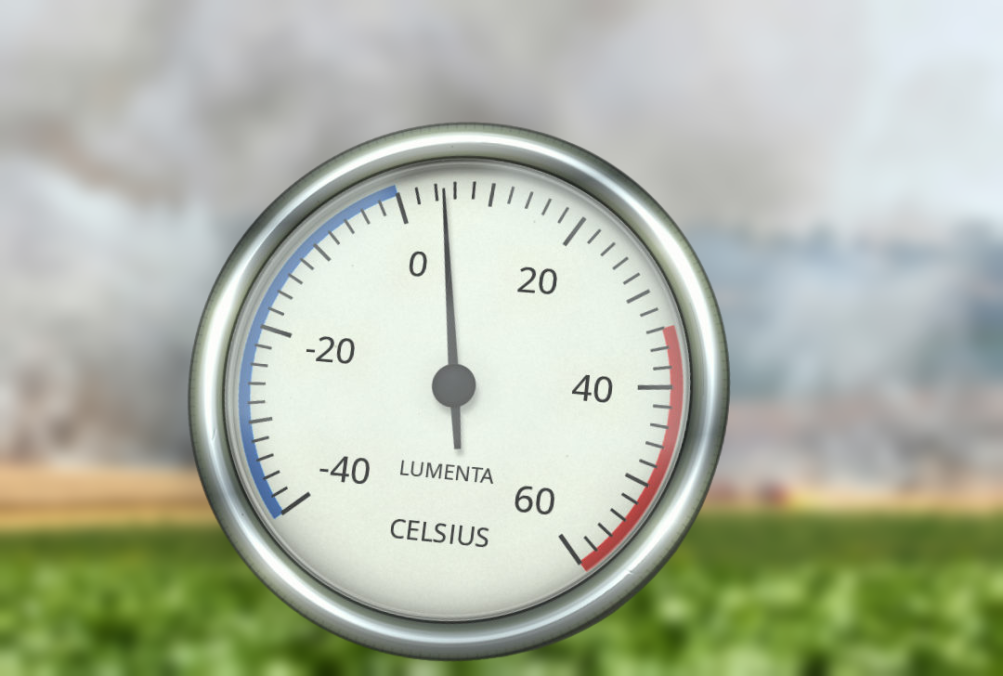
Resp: 5 °C
